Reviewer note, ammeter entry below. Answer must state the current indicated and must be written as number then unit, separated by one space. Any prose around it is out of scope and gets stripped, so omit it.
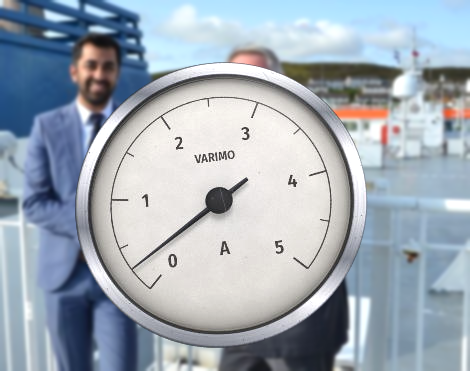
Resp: 0.25 A
